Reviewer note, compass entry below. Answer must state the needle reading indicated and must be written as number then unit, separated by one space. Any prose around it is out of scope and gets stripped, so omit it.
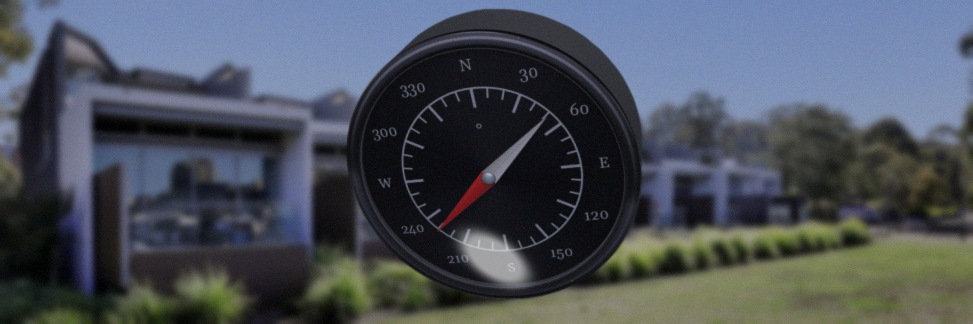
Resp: 230 °
